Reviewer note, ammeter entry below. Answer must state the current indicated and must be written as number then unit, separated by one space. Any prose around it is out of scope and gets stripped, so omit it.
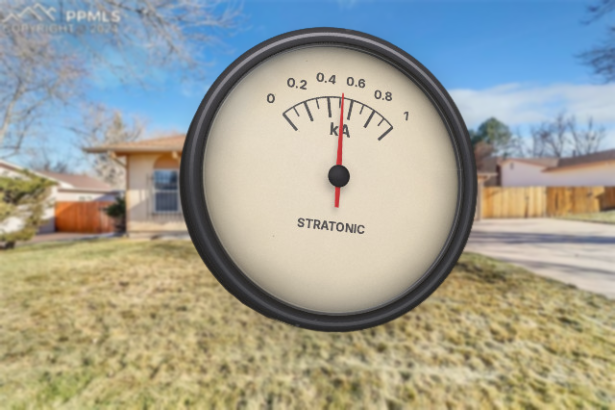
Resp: 0.5 kA
